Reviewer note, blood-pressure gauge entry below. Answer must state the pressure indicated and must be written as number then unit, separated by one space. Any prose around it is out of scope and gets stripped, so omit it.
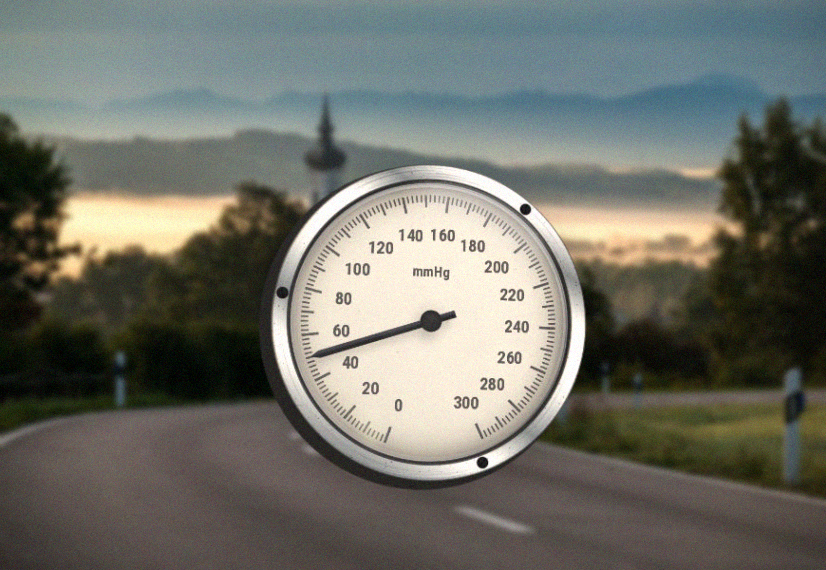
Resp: 50 mmHg
